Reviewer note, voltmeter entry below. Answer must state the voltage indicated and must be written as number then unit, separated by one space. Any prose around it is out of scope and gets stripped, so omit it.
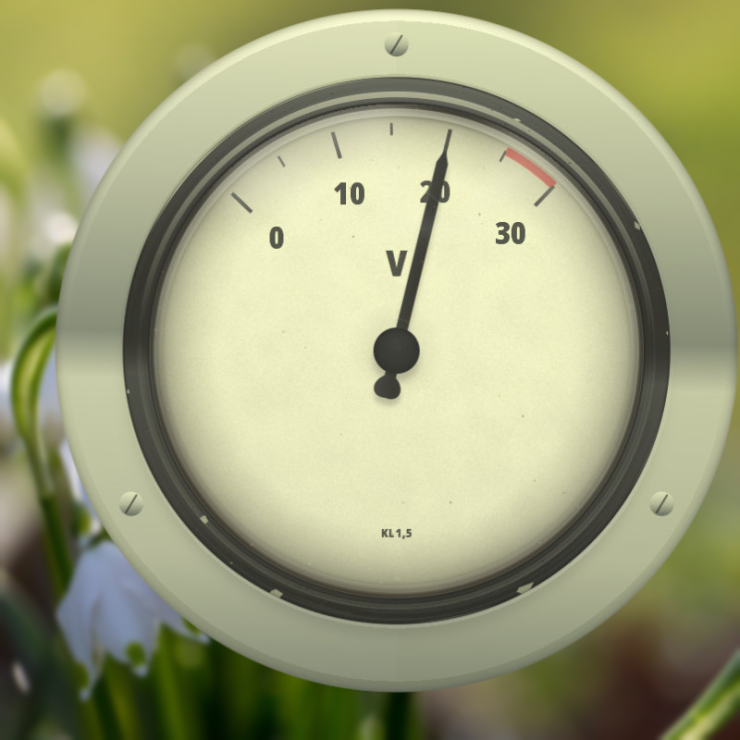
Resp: 20 V
